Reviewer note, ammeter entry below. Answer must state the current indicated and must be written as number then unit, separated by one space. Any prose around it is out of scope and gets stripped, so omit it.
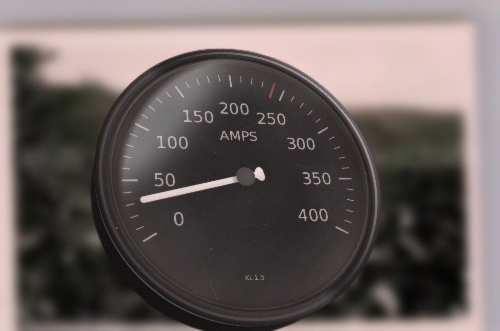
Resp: 30 A
